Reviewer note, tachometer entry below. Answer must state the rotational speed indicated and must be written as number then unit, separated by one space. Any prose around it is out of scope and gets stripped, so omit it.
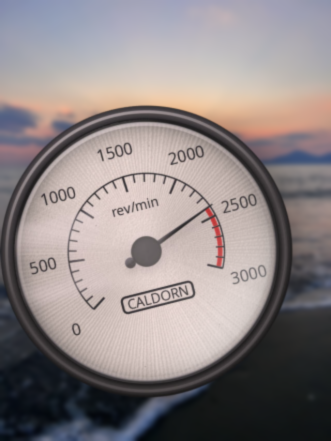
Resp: 2400 rpm
